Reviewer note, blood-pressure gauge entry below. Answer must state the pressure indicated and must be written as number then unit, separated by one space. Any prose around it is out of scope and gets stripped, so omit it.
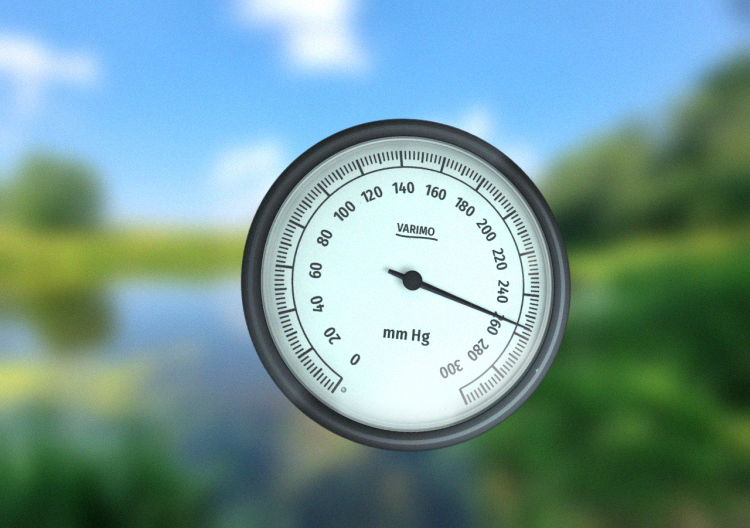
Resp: 256 mmHg
